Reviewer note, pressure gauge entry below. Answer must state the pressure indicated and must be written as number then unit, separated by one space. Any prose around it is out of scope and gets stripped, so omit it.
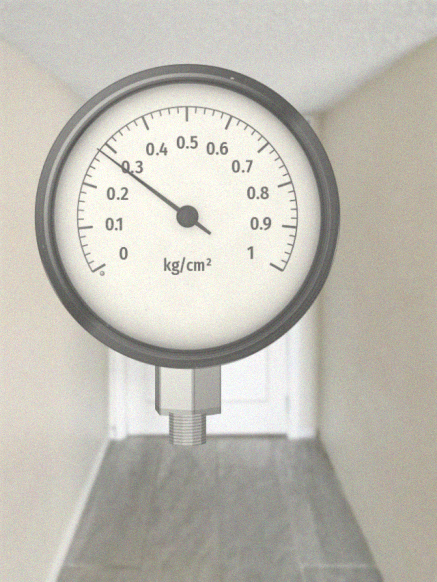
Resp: 0.28 kg/cm²
